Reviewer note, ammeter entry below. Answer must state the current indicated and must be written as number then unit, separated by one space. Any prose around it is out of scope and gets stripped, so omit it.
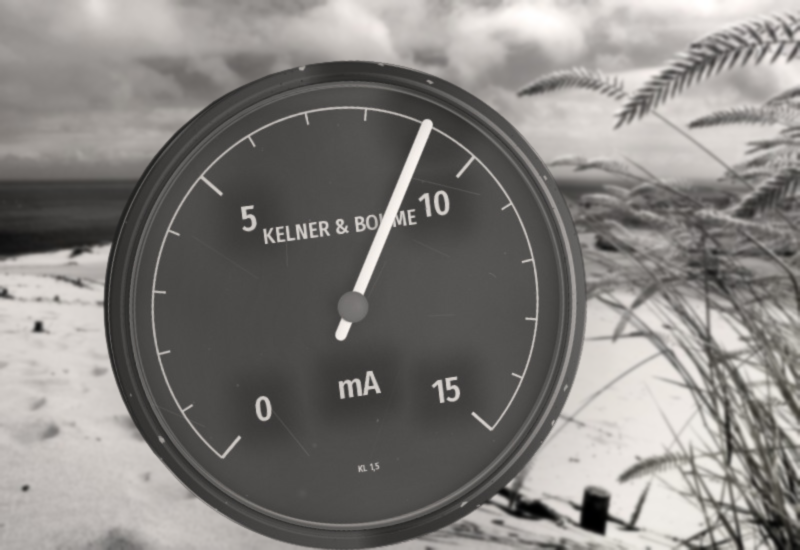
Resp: 9 mA
